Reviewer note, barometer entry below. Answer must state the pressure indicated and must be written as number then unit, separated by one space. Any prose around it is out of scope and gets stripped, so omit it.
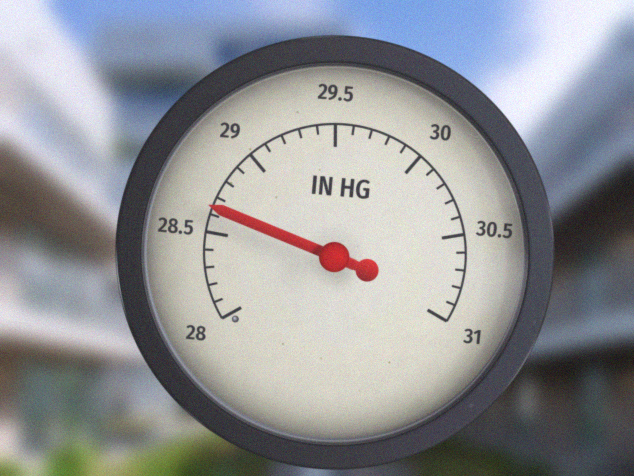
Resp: 28.65 inHg
